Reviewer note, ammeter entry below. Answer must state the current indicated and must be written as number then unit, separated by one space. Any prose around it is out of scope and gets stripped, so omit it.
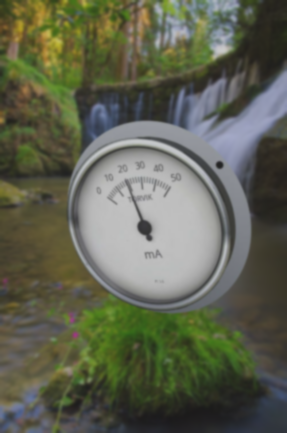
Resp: 20 mA
